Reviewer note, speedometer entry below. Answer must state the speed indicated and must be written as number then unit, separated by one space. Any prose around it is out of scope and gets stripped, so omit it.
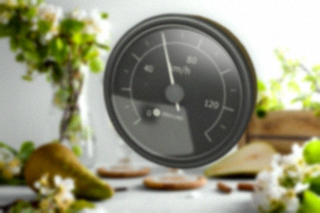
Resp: 60 km/h
